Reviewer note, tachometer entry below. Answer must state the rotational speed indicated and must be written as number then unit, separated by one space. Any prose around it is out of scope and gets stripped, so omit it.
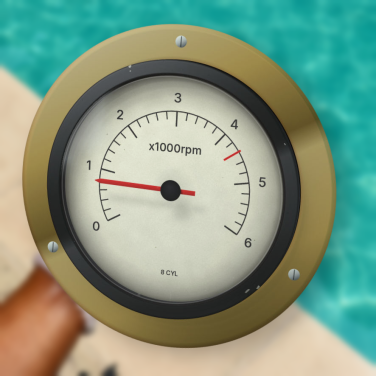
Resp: 800 rpm
